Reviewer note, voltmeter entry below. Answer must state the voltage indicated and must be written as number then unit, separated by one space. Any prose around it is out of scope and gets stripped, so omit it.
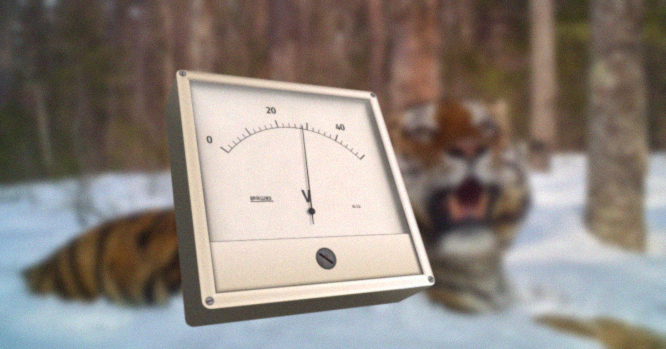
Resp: 28 V
